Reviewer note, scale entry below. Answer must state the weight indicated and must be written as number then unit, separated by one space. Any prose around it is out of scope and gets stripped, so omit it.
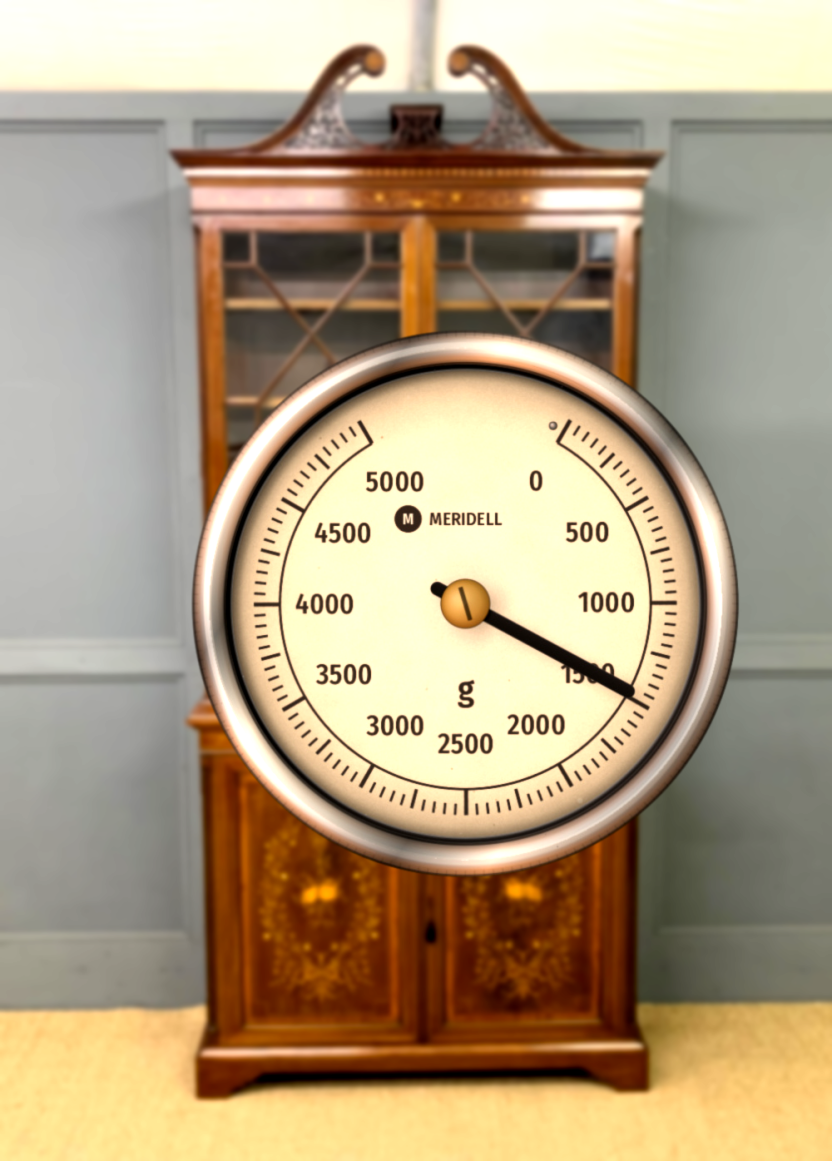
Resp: 1475 g
